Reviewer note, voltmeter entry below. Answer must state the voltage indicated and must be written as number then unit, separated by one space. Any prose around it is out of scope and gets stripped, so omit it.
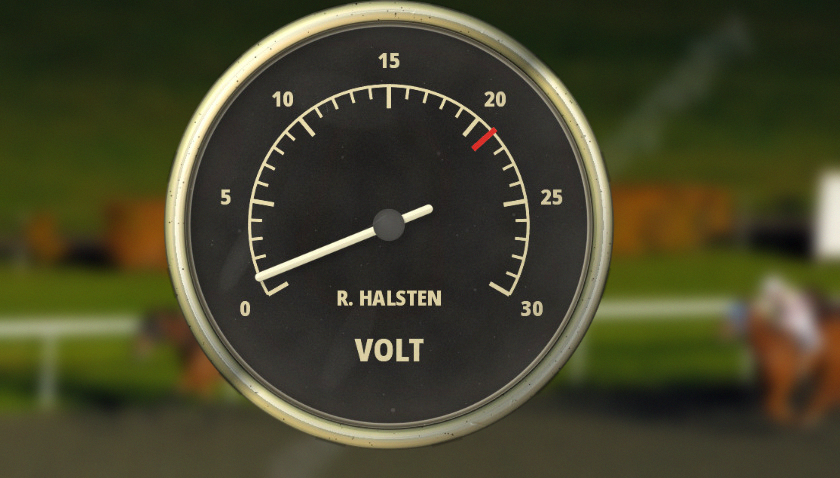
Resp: 1 V
